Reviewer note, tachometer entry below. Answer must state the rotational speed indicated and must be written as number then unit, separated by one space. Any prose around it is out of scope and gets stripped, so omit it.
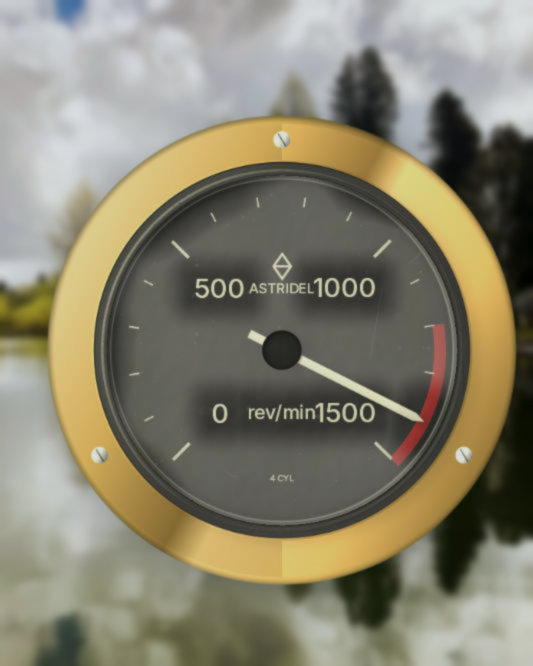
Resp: 1400 rpm
